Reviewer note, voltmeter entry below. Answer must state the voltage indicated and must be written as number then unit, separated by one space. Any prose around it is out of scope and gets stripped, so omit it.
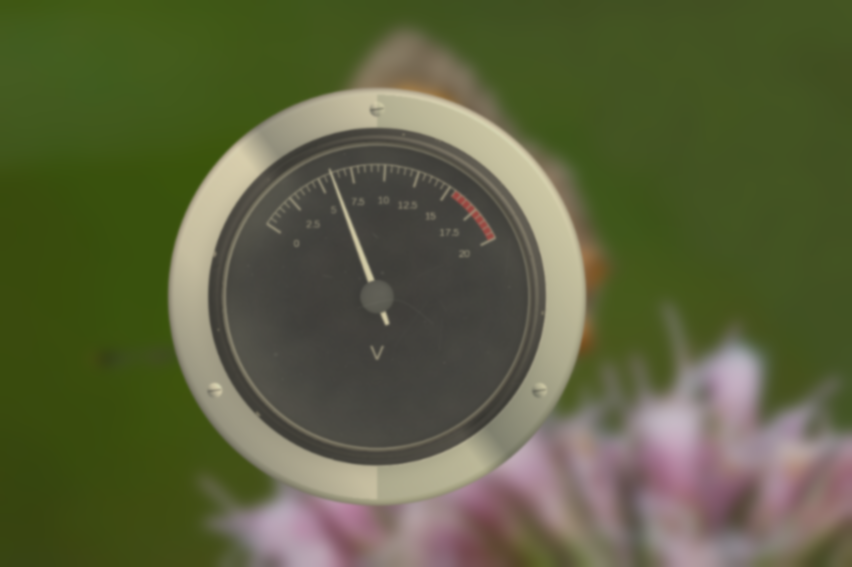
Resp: 6 V
